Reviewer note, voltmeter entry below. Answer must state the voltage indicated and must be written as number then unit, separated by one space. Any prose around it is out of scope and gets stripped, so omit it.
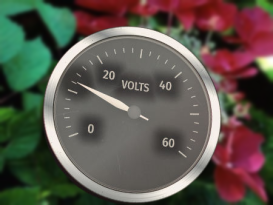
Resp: 12 V
